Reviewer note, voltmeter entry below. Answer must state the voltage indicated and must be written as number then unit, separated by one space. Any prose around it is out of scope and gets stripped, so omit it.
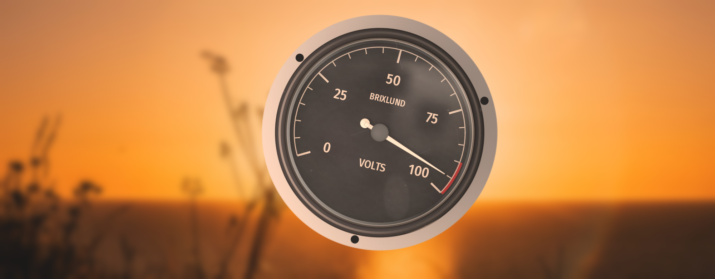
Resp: 95 V
